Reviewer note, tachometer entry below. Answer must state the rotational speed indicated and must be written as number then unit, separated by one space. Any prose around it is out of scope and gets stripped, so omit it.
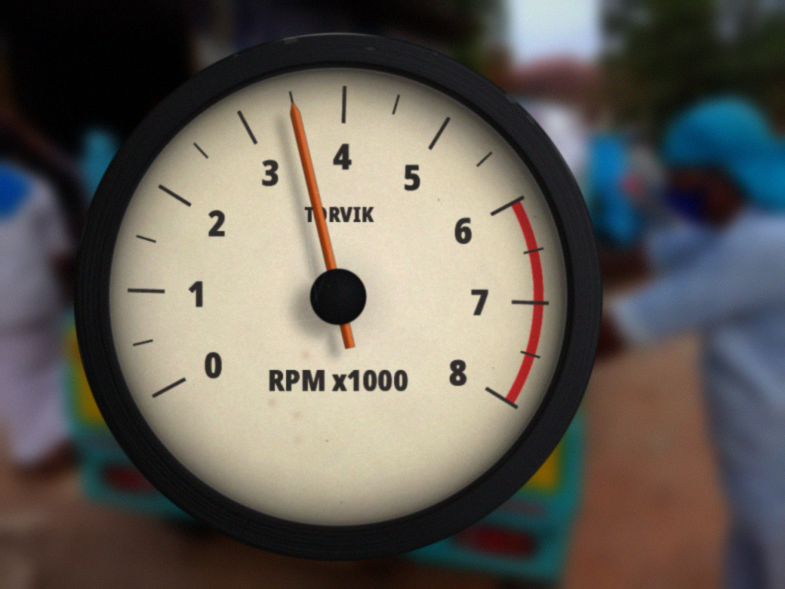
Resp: 3500 rpm
